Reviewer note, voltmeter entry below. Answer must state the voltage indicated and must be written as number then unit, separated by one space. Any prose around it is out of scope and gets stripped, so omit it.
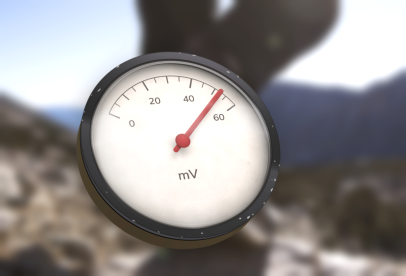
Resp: 52.5 mV
